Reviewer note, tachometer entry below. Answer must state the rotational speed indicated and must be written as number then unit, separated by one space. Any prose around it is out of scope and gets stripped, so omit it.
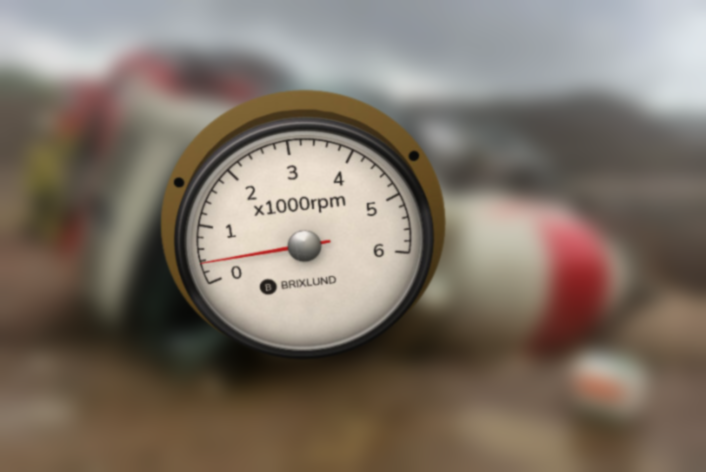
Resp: 400 rpm
